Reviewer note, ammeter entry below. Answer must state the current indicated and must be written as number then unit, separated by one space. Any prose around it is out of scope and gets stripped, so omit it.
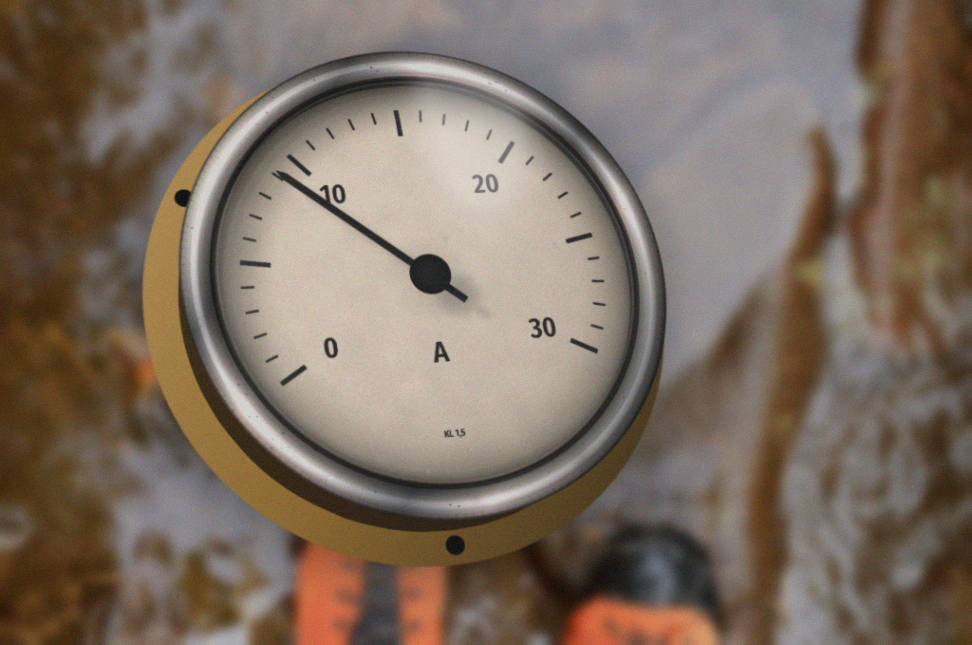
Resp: 9 A
